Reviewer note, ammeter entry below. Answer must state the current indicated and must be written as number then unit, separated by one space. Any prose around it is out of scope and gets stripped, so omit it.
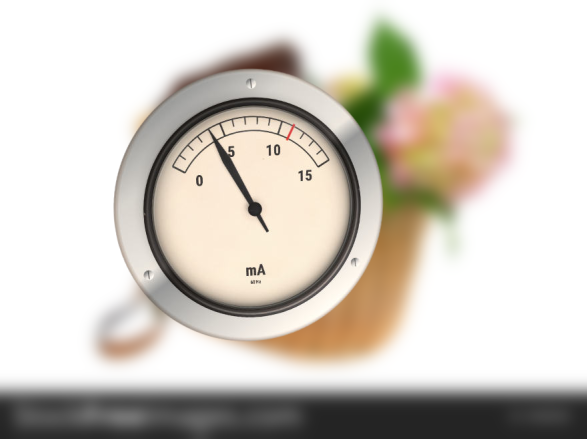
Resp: 4 mA
